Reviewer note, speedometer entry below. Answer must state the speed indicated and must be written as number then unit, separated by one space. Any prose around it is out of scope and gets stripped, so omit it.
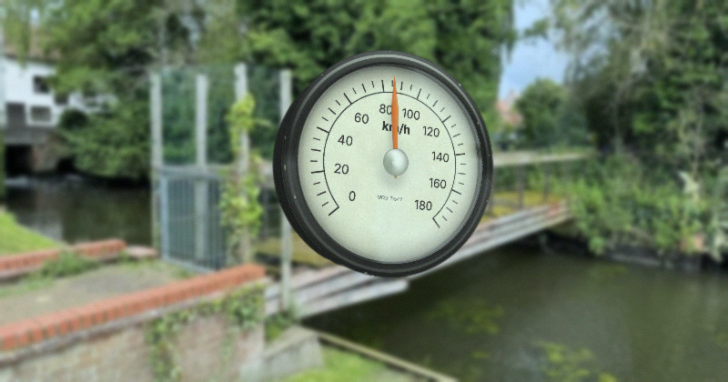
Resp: 85 km/h
